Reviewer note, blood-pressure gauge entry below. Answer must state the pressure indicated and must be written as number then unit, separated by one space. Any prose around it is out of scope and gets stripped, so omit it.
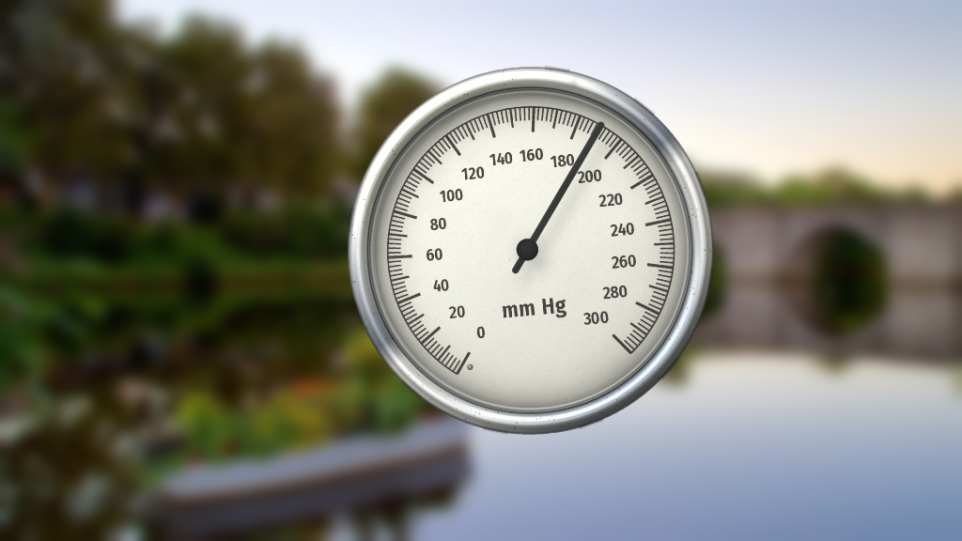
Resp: 190 mmHg
